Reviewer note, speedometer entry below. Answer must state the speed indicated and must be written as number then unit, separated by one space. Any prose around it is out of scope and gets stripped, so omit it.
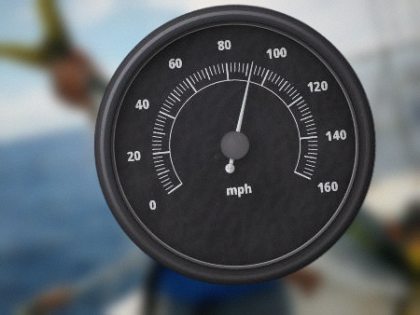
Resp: 92 mph
